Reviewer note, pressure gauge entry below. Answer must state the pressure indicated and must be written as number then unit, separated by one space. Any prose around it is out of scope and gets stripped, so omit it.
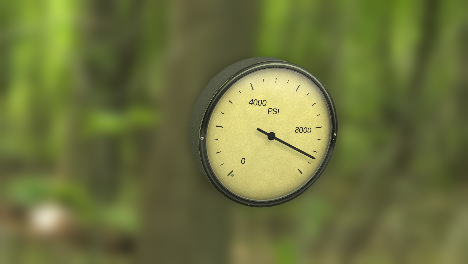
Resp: 9250 psi
